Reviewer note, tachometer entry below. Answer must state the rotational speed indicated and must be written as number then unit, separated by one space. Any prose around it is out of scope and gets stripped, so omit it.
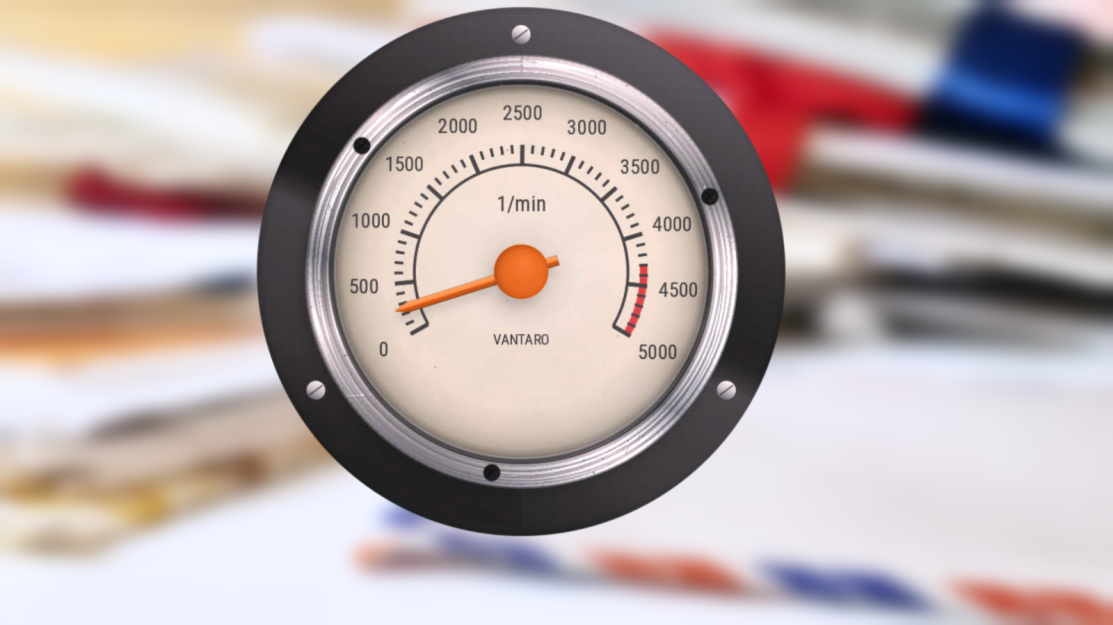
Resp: 250 rpm
